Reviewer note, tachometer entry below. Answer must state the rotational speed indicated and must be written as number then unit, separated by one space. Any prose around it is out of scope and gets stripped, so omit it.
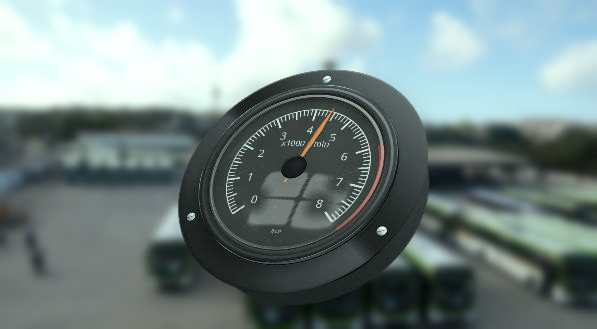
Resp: 4500 rpm
